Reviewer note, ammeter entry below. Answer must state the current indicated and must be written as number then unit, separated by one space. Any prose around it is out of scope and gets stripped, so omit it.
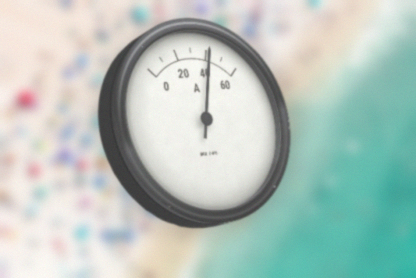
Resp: 40 A
